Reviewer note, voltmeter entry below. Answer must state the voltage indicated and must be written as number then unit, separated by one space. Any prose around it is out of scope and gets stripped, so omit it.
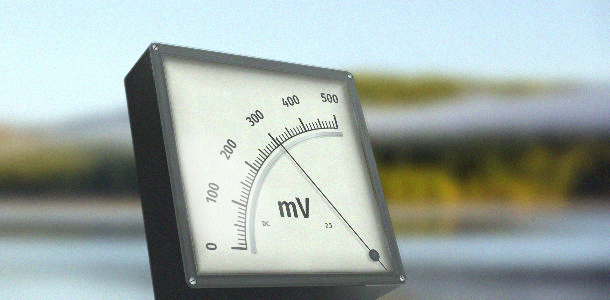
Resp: 300 mV
